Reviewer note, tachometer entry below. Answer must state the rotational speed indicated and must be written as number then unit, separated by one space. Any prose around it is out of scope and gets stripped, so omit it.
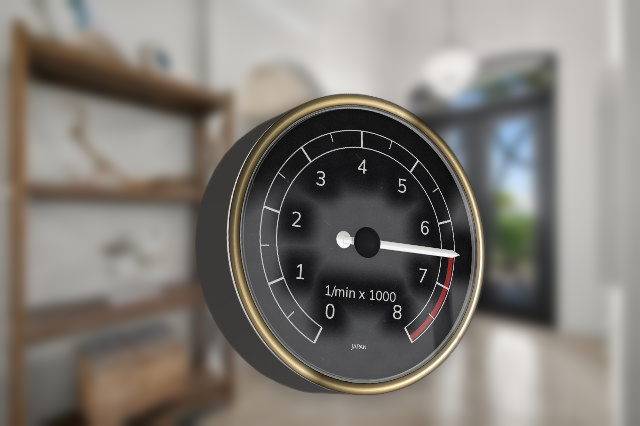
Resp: 6500 rpm
